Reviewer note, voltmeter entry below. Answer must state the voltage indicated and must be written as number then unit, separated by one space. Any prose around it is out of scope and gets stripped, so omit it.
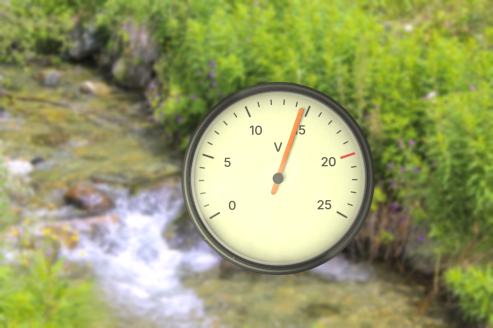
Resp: 14.5 V
